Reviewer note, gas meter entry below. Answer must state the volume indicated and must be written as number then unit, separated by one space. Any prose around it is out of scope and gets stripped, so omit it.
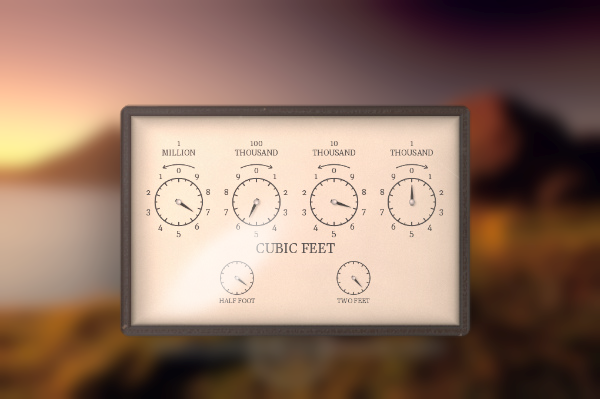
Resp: 657000 ft³
